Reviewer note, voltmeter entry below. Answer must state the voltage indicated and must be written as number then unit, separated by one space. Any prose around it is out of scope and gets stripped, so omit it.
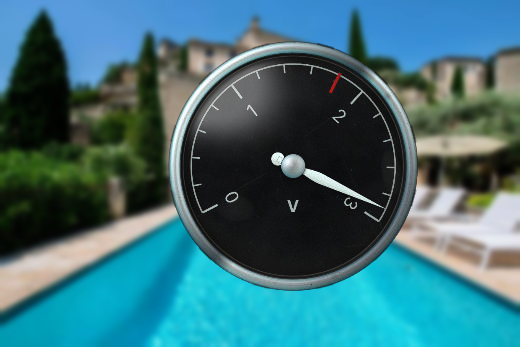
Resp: 2.9 V
